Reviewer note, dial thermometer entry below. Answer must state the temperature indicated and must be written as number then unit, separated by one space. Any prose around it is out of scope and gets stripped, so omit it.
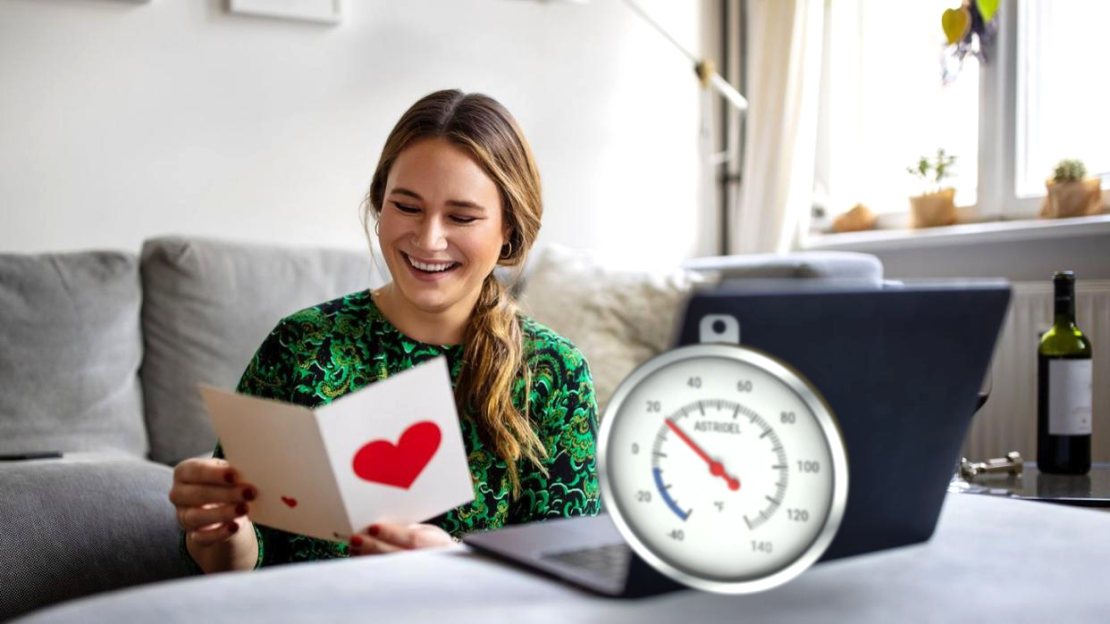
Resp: 20 °F
